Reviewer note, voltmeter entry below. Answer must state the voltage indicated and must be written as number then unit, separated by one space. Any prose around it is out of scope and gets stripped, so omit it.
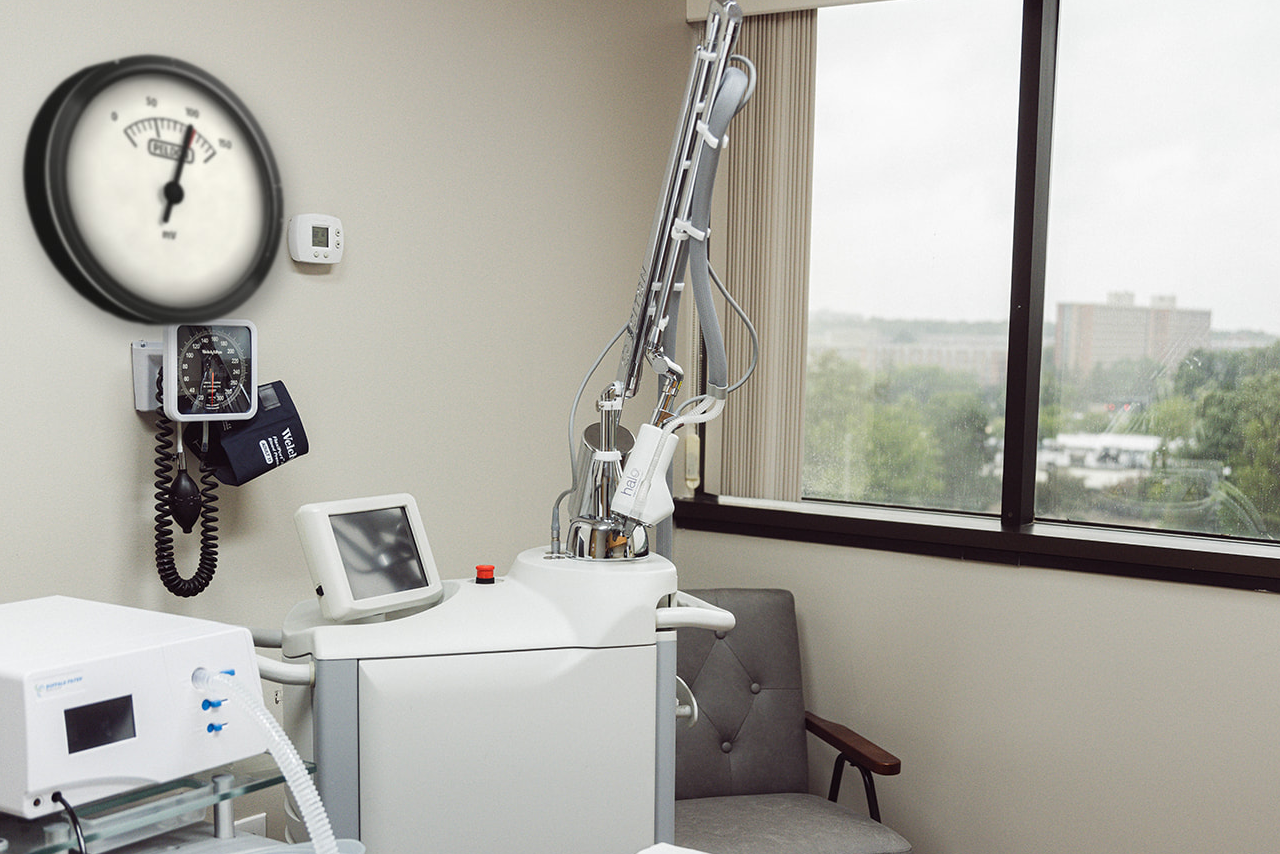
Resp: 100 mV
